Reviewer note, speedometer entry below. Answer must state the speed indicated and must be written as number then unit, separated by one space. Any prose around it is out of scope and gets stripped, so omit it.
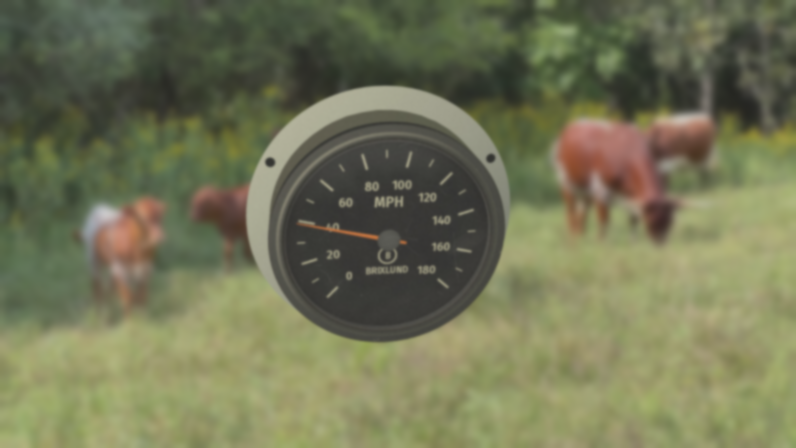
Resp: 40 mph
